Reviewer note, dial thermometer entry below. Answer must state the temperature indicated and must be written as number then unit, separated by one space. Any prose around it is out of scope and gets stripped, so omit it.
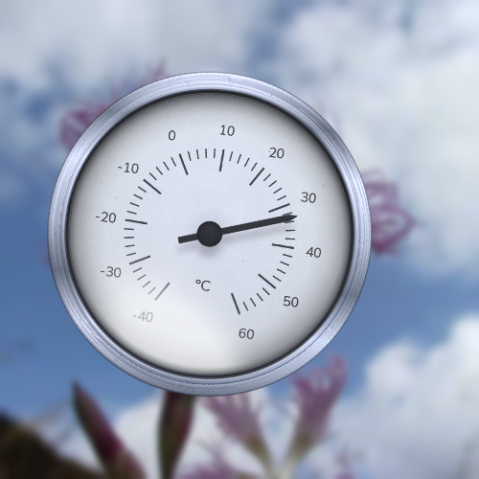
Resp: 33 °C
